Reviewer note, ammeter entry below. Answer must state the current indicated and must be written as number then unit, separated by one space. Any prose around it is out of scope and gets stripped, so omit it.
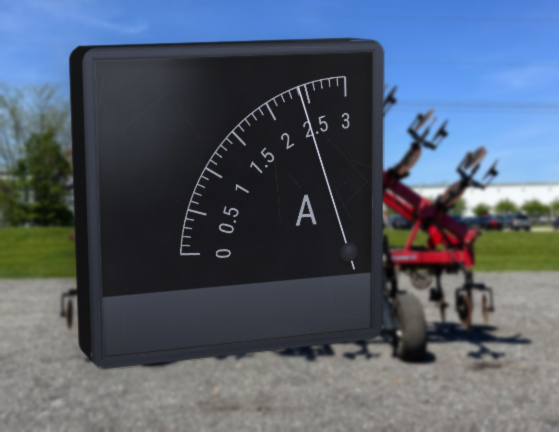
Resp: 2.4 A
